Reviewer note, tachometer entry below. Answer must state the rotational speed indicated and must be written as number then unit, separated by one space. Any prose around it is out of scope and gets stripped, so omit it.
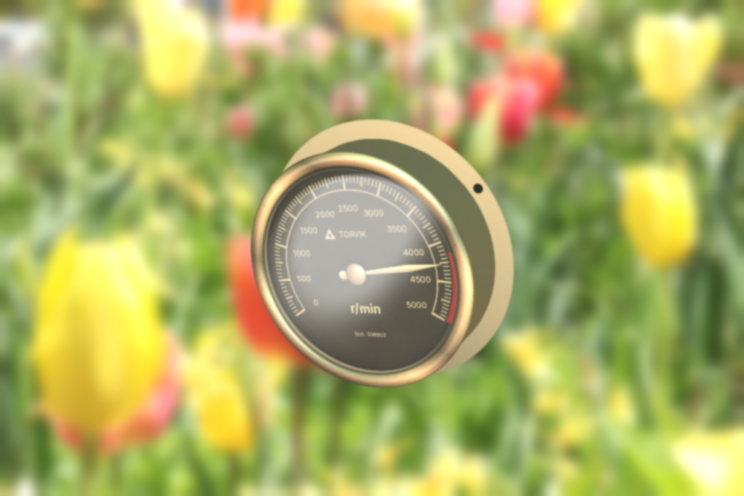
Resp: 4250 rpm
